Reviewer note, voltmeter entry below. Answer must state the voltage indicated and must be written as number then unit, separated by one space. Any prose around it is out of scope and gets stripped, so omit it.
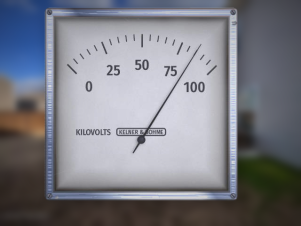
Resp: 85 kV
